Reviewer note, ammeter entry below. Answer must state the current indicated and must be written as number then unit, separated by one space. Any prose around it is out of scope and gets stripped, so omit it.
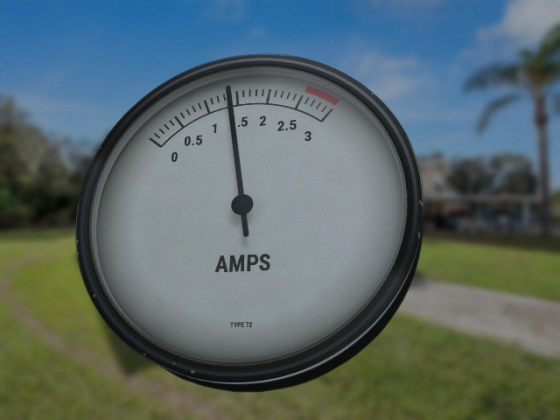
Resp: 1.4 A
